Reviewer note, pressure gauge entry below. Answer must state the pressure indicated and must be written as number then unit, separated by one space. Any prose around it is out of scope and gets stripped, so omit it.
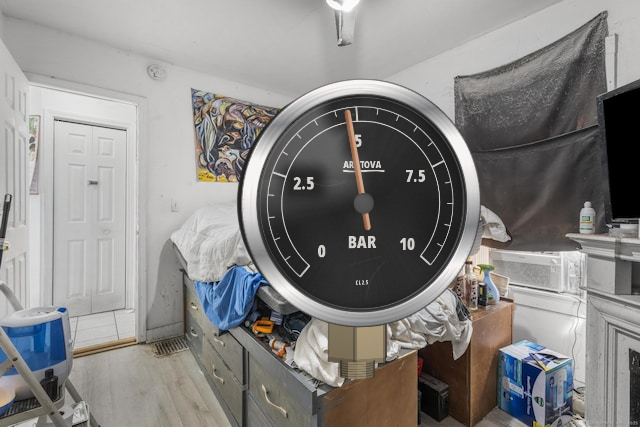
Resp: 4.75 bar
